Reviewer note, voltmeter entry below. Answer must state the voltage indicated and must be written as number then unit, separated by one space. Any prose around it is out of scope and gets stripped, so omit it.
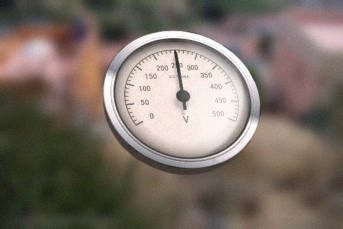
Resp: 250 V
